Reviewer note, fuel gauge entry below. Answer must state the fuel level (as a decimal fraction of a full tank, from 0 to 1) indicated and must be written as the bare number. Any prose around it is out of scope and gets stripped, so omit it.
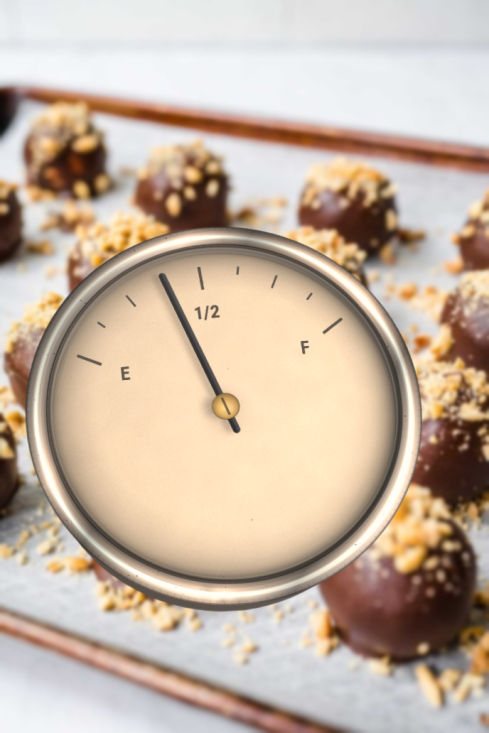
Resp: 0.375
